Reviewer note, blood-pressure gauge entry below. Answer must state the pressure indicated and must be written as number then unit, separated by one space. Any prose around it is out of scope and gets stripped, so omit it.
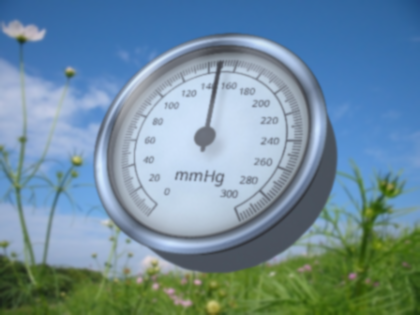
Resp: 150 mmHg
